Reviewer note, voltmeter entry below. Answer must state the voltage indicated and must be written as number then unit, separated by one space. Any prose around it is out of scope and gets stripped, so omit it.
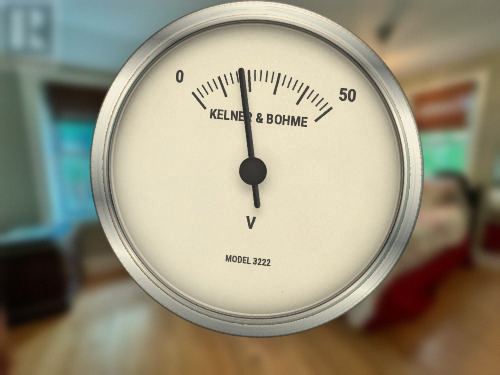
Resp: 18 V
